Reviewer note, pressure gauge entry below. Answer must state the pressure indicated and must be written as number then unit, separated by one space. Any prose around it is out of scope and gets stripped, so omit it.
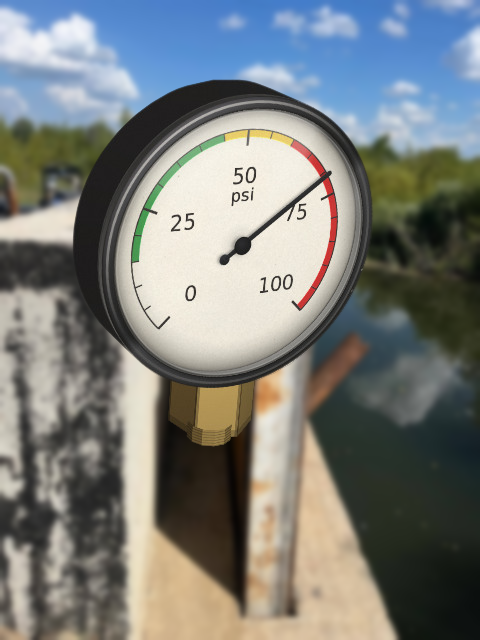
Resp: 70 psi
